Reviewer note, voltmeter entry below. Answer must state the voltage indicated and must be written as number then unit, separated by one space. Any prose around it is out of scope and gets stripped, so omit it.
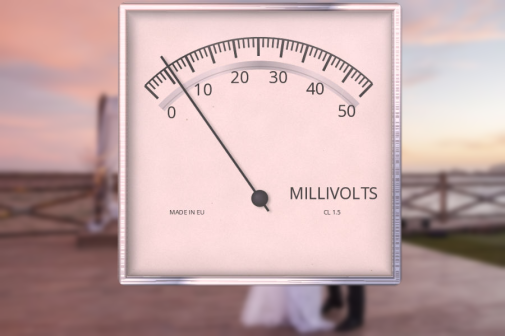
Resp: 6 mV
